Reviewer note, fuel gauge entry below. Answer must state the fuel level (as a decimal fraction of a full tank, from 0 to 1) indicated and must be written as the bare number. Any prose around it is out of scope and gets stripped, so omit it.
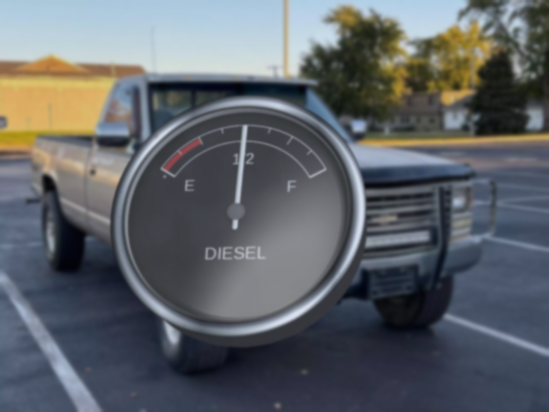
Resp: 0.5
